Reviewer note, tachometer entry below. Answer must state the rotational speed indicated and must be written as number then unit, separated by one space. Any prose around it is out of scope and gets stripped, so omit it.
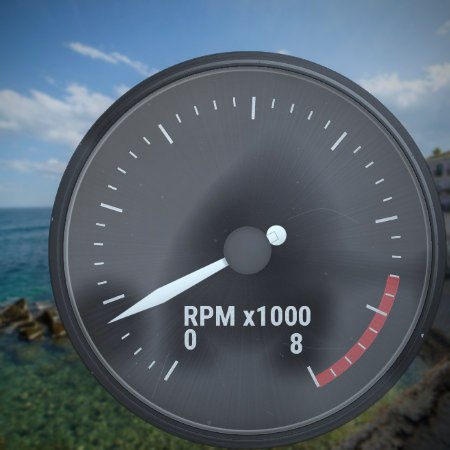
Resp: 800 rpm
